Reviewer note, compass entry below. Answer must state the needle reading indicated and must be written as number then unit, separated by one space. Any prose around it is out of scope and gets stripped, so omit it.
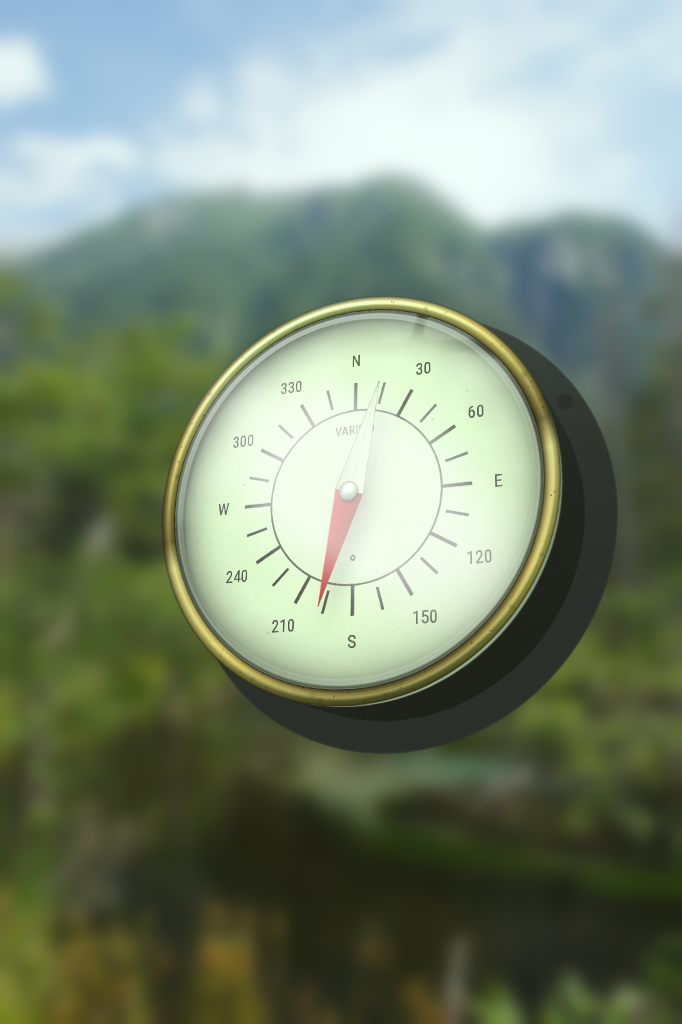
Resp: 195 °
